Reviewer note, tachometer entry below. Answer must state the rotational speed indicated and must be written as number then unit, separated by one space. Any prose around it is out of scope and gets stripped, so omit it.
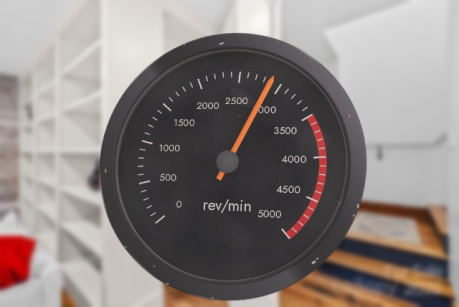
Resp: 2900 rpm
